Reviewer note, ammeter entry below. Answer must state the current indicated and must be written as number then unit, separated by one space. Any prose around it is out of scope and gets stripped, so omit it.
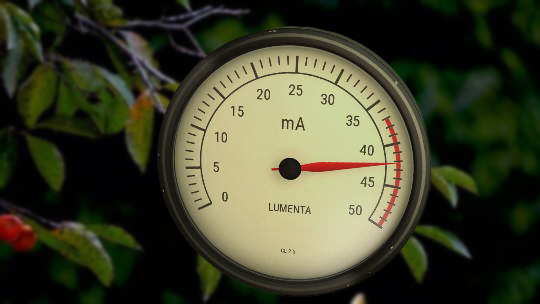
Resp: 42 mA
